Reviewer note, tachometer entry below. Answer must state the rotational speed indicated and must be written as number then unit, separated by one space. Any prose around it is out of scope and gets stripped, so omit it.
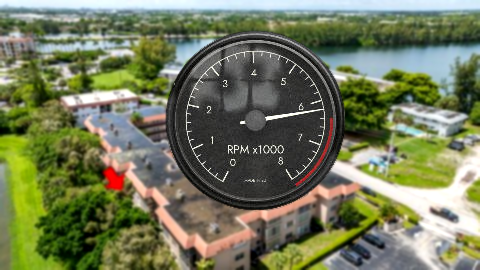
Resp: 6200 rpm
